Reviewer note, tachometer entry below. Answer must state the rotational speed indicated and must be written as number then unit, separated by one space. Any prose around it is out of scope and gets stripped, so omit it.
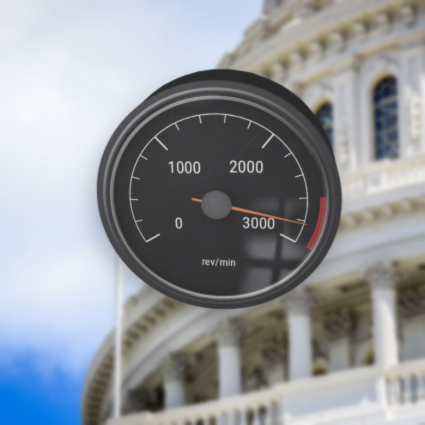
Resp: 2800 rpm
